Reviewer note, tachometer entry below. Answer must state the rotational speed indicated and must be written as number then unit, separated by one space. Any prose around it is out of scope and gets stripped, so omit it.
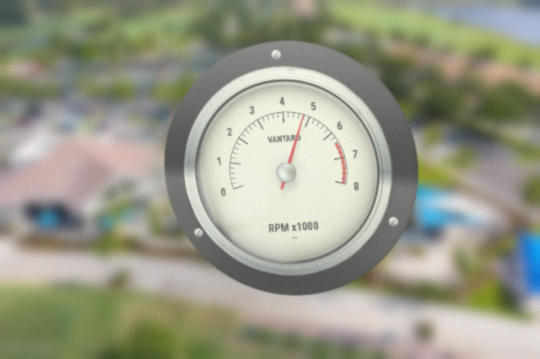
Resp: 4800 rpm
